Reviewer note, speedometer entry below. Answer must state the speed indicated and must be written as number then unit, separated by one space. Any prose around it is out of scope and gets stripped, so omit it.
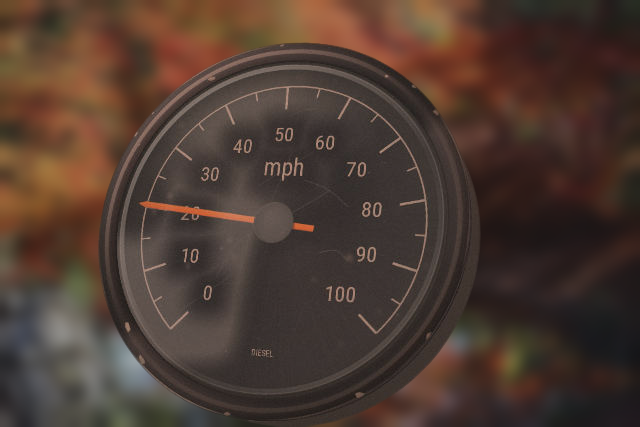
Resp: 20 mph
